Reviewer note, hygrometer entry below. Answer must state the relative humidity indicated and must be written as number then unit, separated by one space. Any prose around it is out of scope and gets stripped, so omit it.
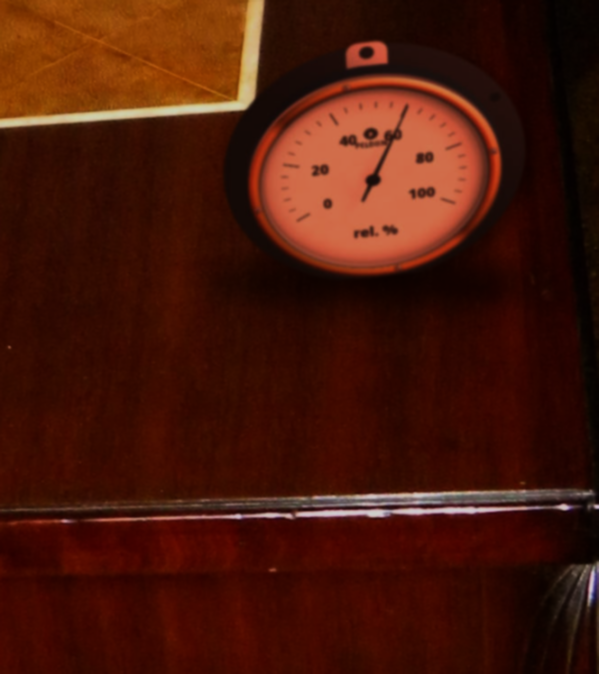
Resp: 60 %
